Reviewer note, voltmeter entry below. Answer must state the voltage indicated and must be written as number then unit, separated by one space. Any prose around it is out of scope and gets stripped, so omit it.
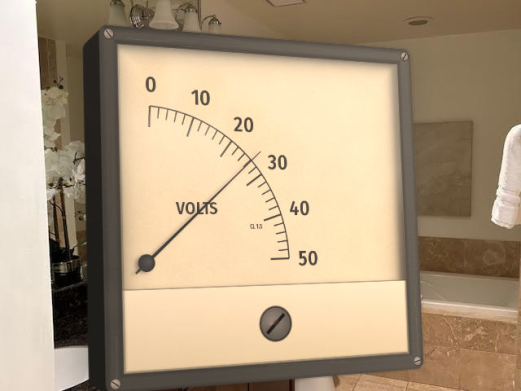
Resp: 26 V
